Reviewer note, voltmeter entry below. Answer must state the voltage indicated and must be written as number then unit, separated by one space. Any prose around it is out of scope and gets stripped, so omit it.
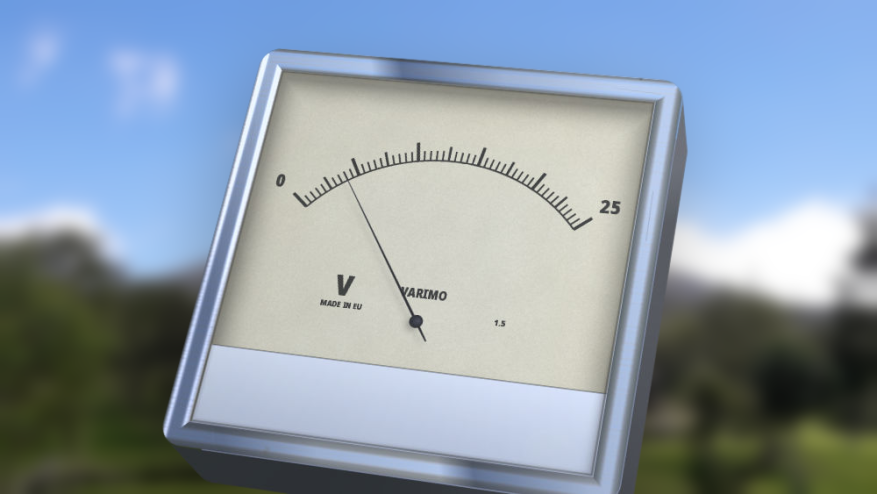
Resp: 4 V
